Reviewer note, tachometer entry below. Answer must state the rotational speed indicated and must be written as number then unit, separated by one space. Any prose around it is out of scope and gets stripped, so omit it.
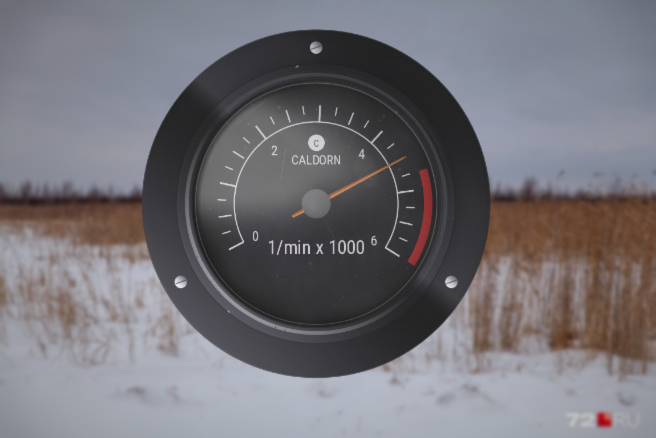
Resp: 4500 rpm
